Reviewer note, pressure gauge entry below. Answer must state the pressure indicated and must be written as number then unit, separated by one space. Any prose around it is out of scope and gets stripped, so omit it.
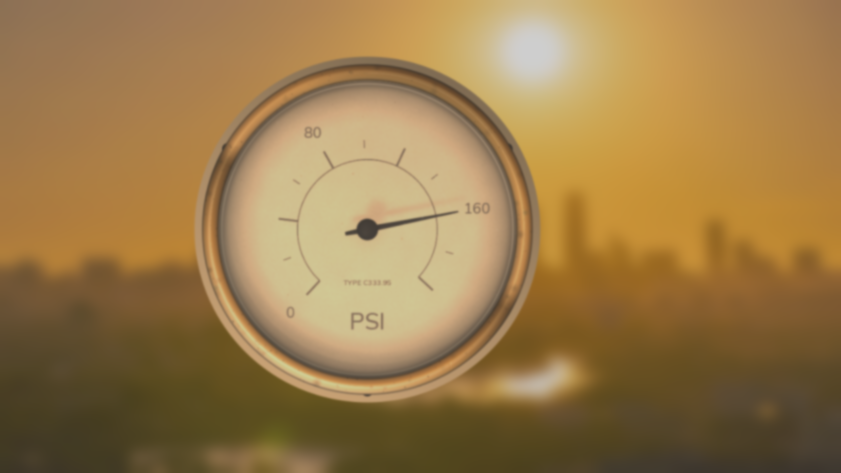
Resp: 160 psi
